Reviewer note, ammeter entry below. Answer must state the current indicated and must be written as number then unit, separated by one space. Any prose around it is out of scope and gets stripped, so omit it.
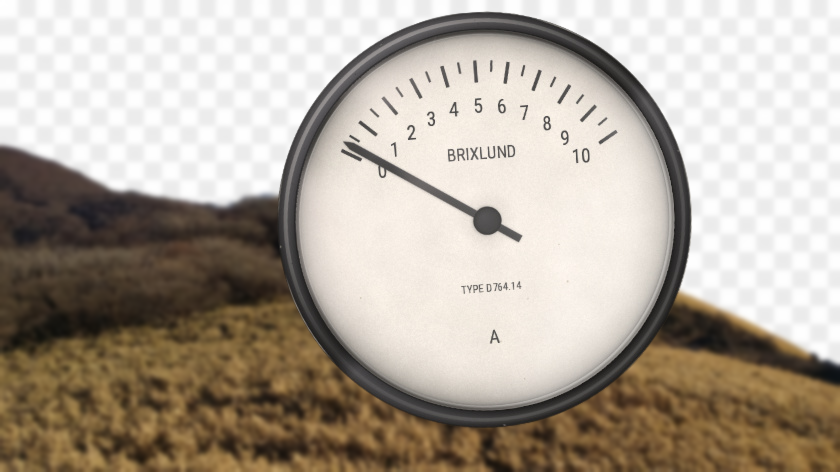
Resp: 0.25 A
